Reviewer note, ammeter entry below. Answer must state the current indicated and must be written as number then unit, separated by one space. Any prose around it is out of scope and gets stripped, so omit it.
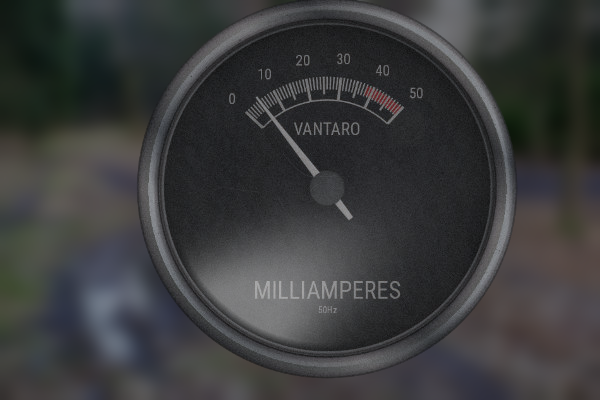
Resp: 5 mA
